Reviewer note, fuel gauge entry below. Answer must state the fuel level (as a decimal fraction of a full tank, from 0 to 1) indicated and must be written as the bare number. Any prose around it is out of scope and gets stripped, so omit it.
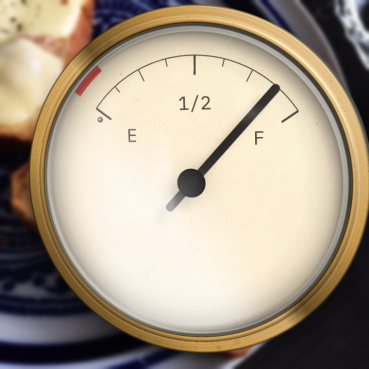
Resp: 0.875
